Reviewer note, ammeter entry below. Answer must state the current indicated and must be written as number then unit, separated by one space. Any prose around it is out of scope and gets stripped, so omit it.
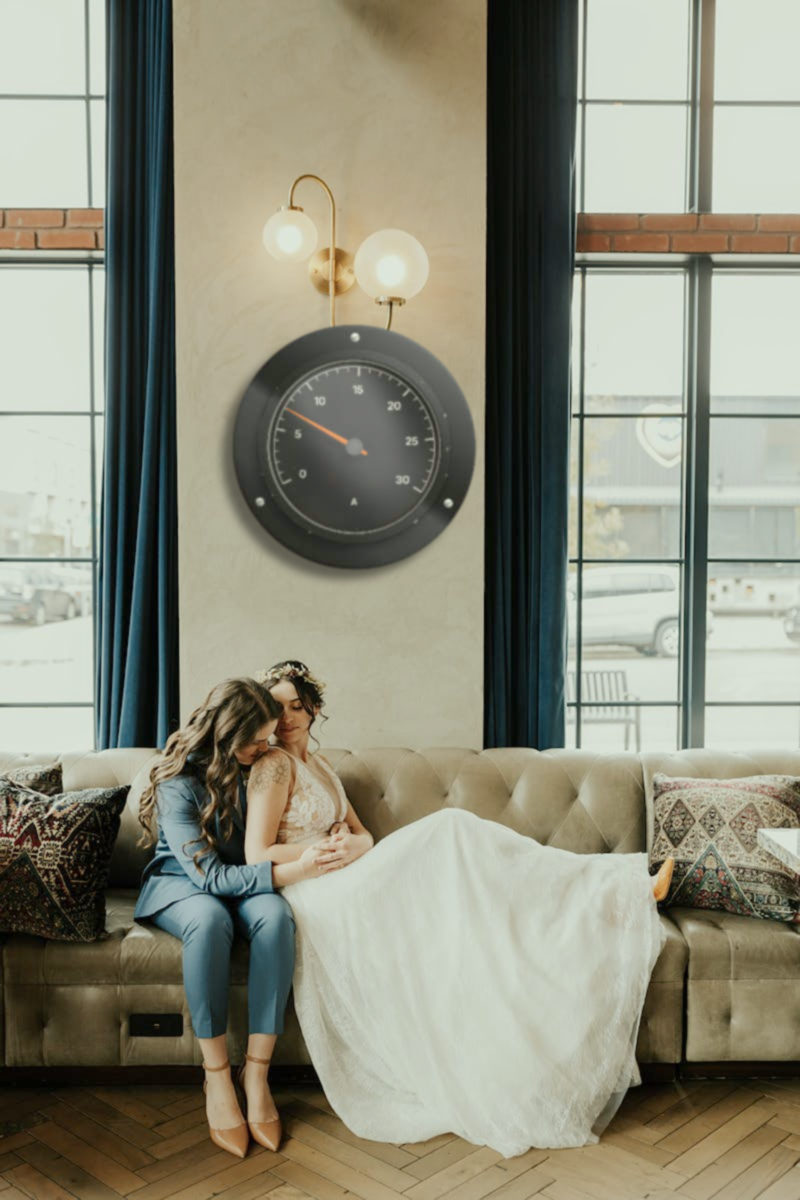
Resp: 7 A
